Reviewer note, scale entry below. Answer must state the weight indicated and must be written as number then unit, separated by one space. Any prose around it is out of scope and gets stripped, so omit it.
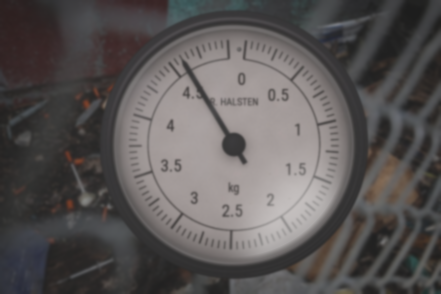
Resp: 4.6 kg
